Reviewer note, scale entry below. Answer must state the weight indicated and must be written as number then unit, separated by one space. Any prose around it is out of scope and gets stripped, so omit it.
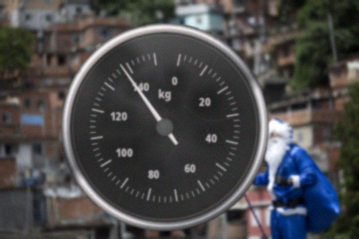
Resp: 138 kg
